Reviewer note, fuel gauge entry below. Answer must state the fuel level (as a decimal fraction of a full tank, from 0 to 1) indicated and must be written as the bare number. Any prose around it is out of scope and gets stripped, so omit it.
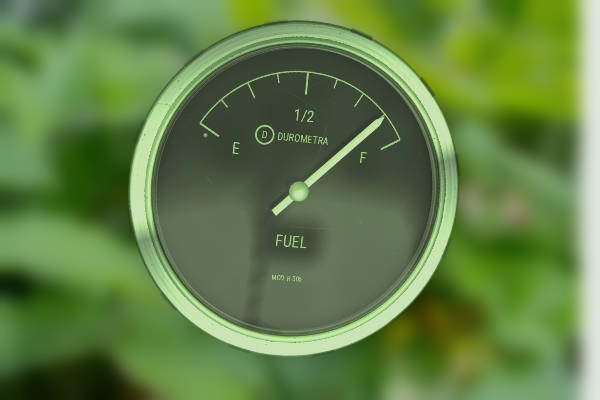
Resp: 0.875
